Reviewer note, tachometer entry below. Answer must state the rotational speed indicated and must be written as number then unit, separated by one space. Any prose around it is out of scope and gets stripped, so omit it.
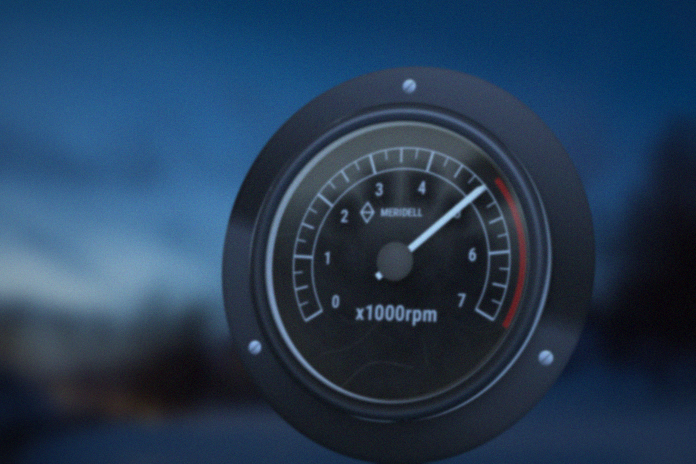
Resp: 5000 rpm
